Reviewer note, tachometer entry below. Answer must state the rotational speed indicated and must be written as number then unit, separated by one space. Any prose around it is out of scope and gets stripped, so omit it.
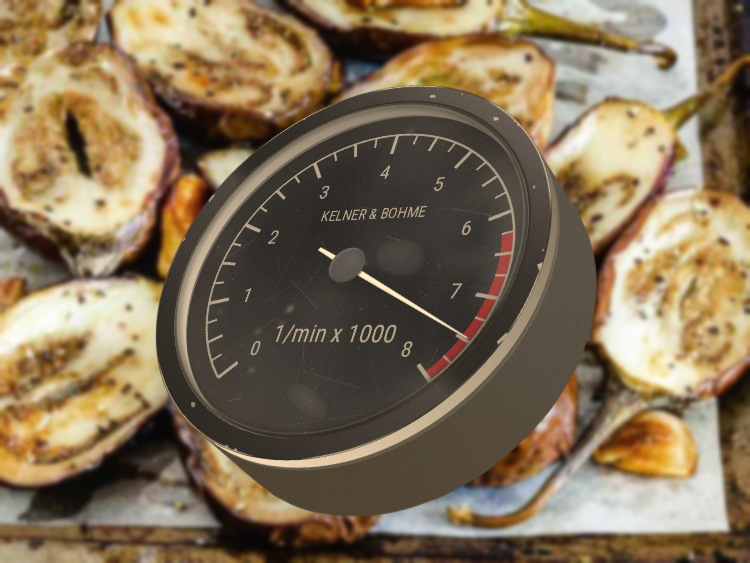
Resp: 7500 rpm
